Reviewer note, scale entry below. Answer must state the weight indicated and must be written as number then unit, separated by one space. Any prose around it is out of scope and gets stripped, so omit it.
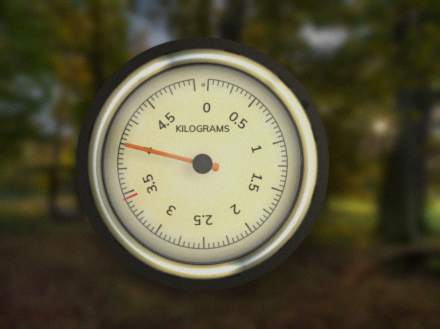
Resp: 4 kg
